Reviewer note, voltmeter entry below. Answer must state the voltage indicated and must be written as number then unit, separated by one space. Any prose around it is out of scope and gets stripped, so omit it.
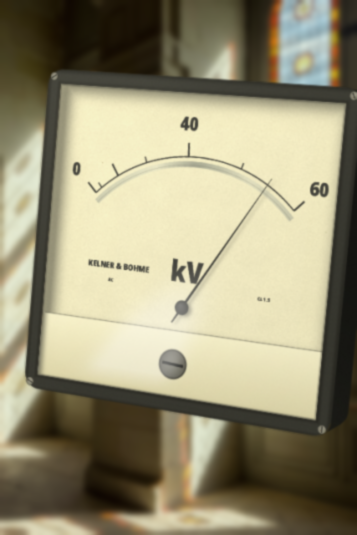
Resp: 55 kV
